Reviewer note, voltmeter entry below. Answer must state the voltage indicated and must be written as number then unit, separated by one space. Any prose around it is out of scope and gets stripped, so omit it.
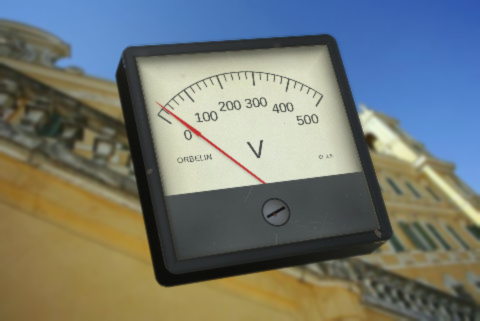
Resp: 20 V
